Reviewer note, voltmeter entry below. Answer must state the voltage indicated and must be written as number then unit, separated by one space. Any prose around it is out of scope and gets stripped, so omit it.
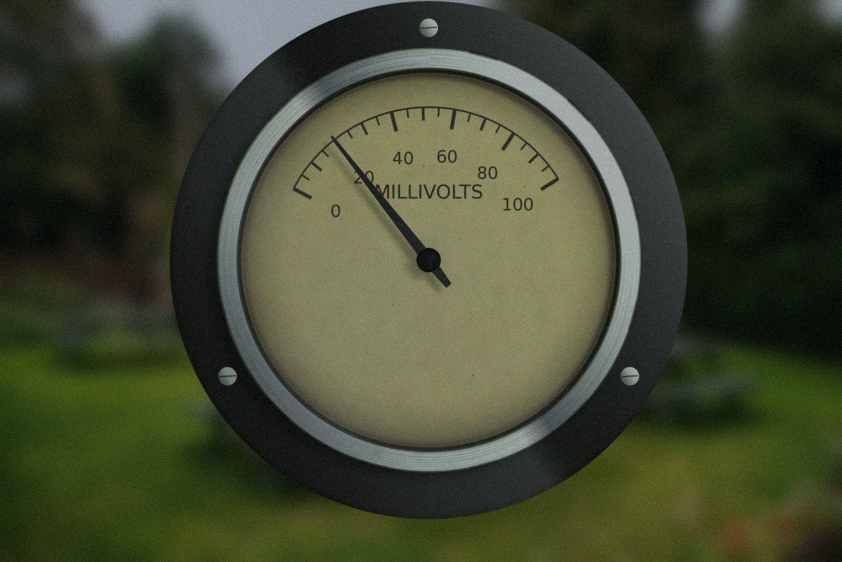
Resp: 20 mV
